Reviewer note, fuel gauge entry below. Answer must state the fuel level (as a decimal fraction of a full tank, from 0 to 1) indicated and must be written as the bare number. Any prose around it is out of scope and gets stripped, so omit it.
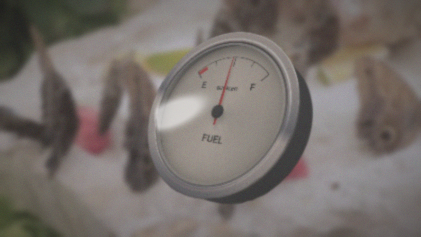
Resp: 0.5
